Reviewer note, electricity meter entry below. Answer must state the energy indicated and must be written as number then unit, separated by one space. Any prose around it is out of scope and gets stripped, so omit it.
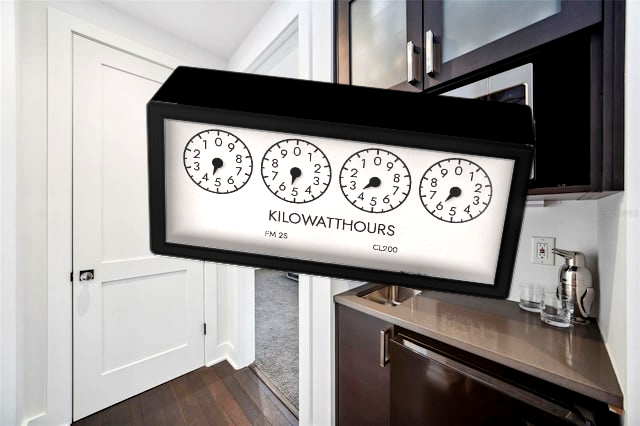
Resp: 4536 kWh
